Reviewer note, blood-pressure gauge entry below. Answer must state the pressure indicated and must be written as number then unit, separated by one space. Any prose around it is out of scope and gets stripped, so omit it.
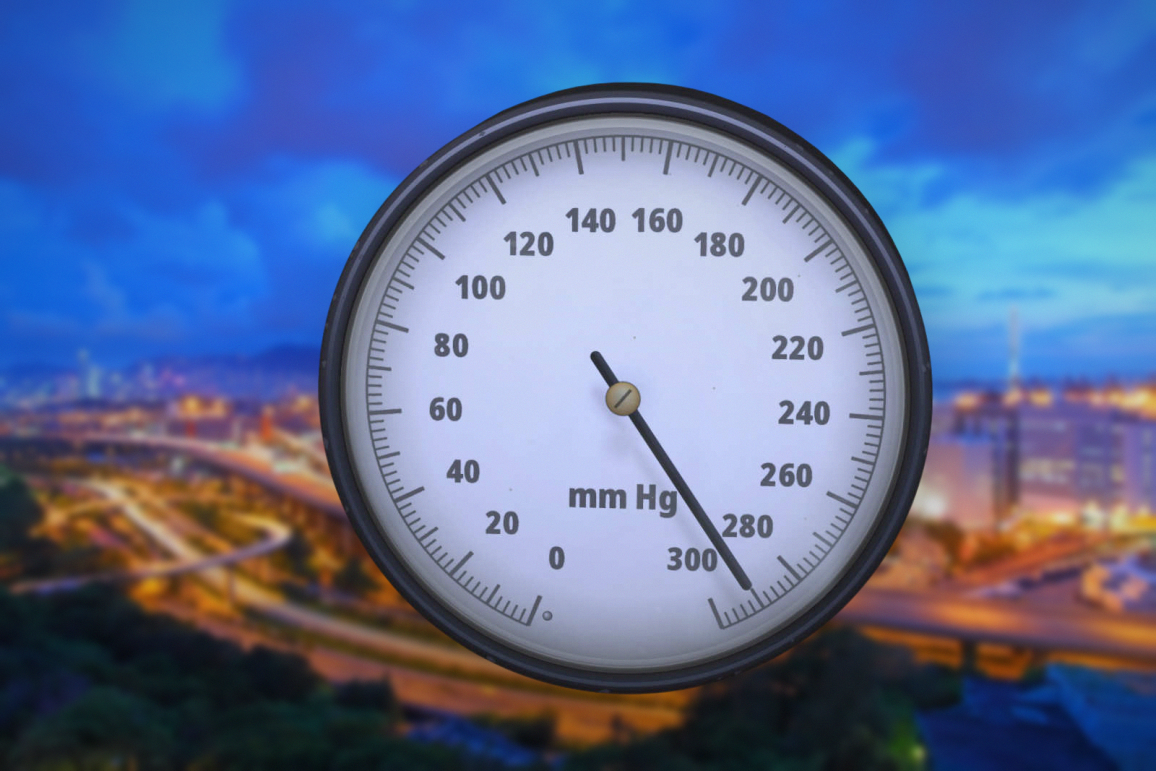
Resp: 290 mmHg
